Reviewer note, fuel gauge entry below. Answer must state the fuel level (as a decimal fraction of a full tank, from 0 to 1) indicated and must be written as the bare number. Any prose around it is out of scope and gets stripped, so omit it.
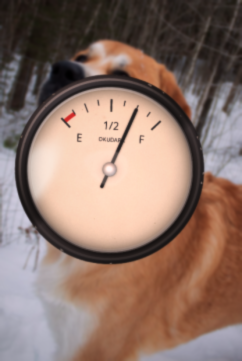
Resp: 0.75
